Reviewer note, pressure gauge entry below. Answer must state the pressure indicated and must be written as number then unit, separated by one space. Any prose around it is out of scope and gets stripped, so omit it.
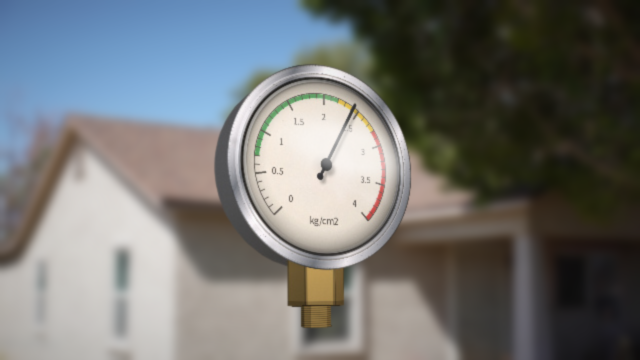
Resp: 2.4 kg/cm²
